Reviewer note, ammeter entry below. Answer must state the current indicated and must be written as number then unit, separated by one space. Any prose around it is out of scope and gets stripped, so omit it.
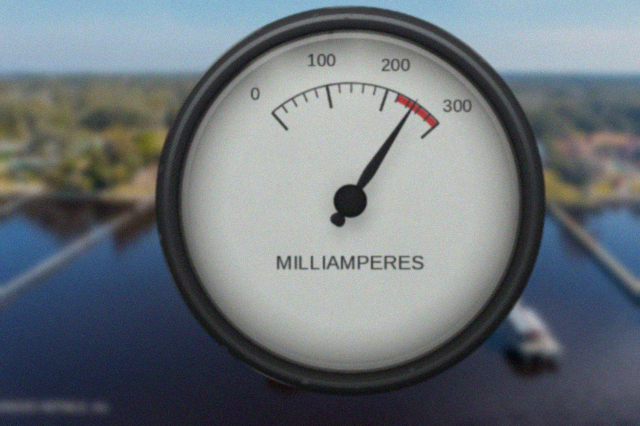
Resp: 250 mA
